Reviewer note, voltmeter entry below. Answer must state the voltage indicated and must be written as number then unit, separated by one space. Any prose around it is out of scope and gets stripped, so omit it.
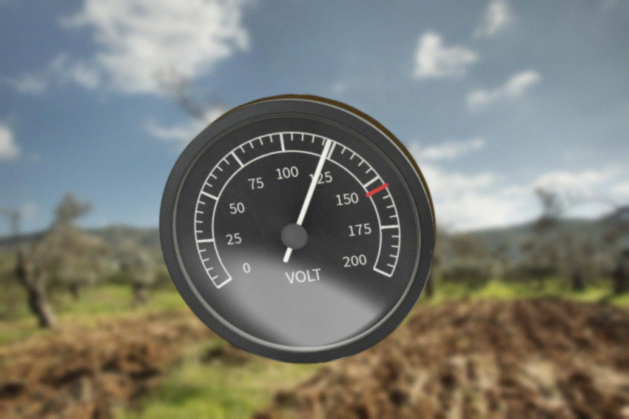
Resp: 122.5 V
